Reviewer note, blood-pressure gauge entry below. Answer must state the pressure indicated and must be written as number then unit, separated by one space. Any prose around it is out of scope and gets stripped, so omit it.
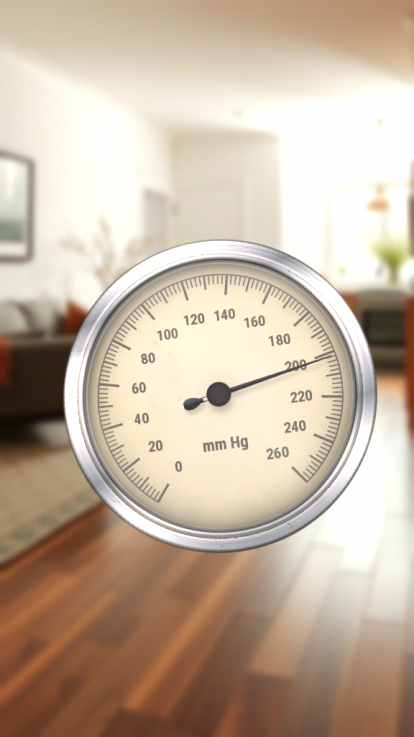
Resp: 202 mmHg
